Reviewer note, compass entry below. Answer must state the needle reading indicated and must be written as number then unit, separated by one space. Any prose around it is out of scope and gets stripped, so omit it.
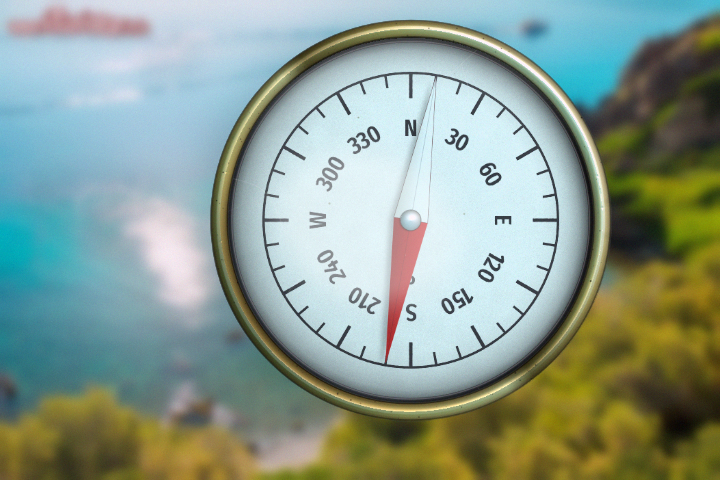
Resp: 190 °
